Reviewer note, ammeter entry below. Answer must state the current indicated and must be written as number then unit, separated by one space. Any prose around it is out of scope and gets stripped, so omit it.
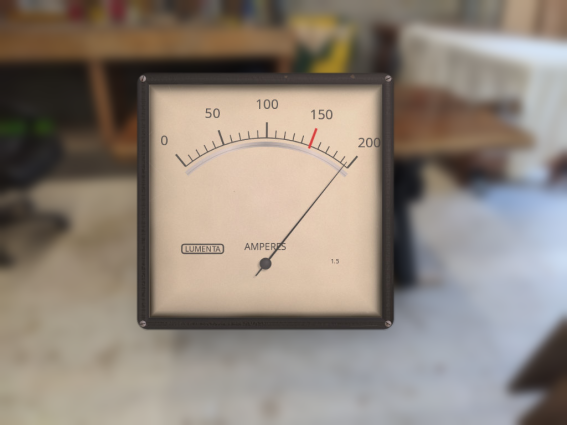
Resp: 195 A
